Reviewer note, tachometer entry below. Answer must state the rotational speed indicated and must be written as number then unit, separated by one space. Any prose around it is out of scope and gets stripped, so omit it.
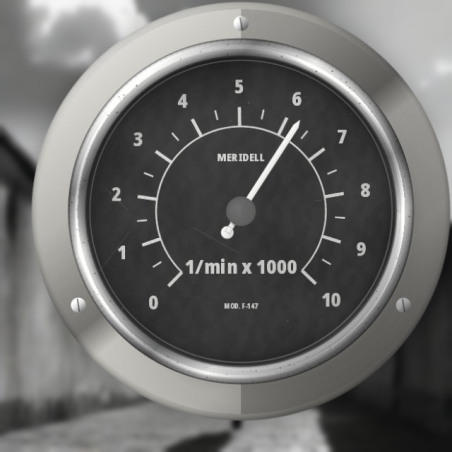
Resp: 6250 rpm
